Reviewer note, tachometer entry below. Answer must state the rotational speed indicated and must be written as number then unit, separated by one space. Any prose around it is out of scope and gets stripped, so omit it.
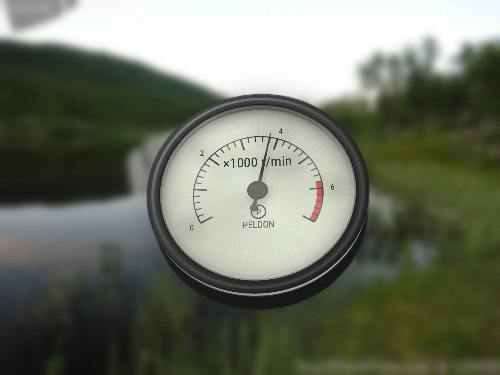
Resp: 3800 rpm
